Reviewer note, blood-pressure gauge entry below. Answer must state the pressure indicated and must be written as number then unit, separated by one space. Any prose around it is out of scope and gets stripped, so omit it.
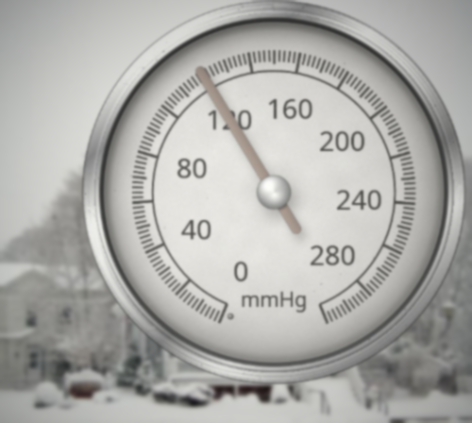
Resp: 120 mmHg
